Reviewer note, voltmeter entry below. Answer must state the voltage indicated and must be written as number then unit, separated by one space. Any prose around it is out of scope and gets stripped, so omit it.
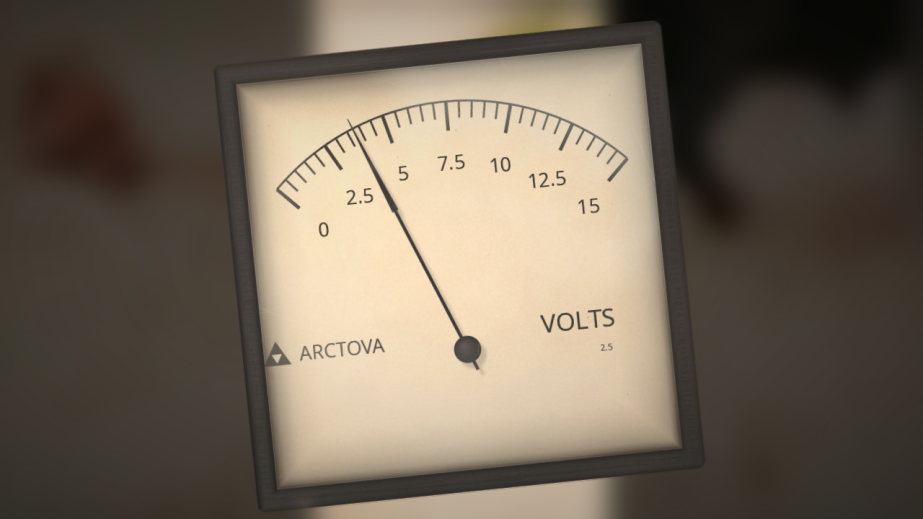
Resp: 3.75 V
